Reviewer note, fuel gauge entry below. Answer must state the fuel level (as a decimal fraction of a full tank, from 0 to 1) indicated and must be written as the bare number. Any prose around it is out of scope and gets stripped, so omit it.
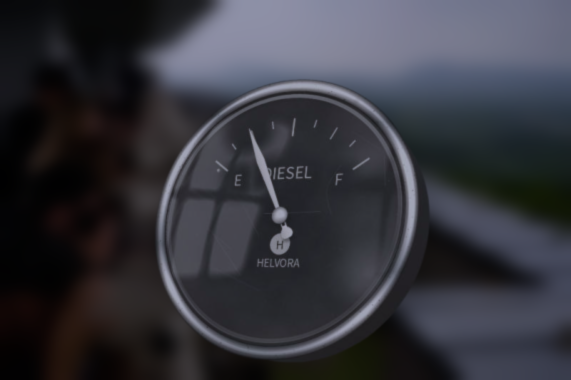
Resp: 0.25
